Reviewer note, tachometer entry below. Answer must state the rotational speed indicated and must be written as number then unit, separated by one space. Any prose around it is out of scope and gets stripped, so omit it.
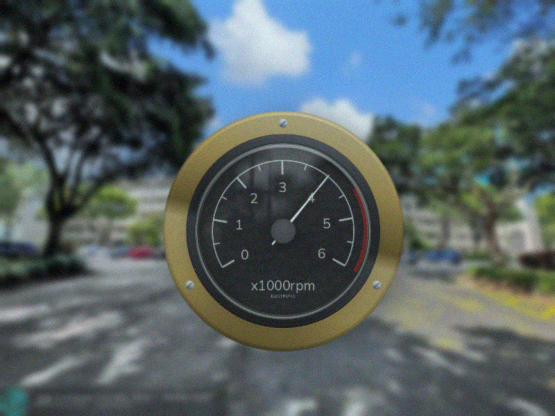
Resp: 4000 rpm
